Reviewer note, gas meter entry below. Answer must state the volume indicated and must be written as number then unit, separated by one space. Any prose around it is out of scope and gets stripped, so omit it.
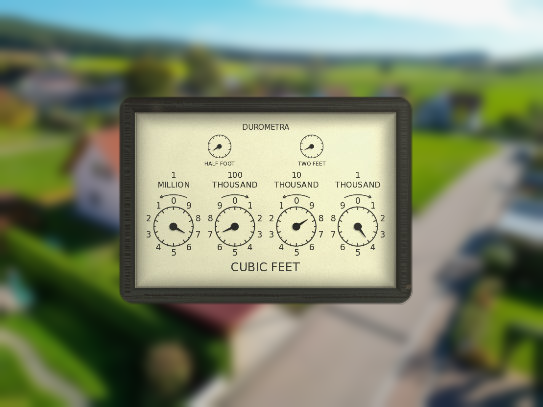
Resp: 668400 ft³
